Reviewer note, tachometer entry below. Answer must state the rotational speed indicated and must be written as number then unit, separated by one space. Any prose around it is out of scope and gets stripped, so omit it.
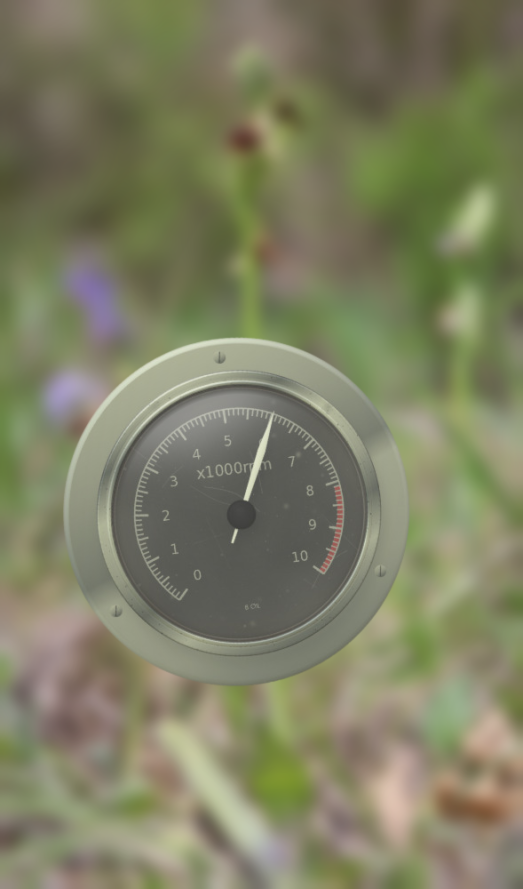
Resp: 6000 rpm
